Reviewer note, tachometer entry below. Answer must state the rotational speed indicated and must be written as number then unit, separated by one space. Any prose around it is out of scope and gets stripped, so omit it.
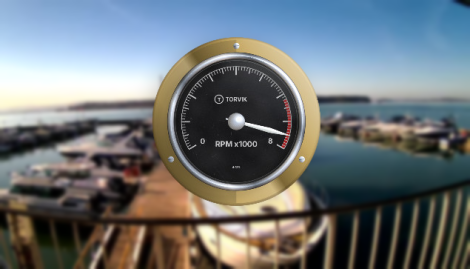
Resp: 7500 rpm
